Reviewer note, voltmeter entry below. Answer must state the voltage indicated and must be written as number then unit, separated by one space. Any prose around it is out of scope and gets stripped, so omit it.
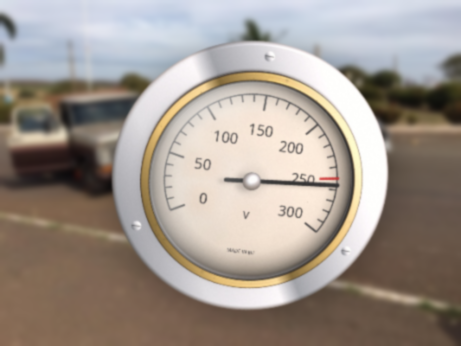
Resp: 255 V
